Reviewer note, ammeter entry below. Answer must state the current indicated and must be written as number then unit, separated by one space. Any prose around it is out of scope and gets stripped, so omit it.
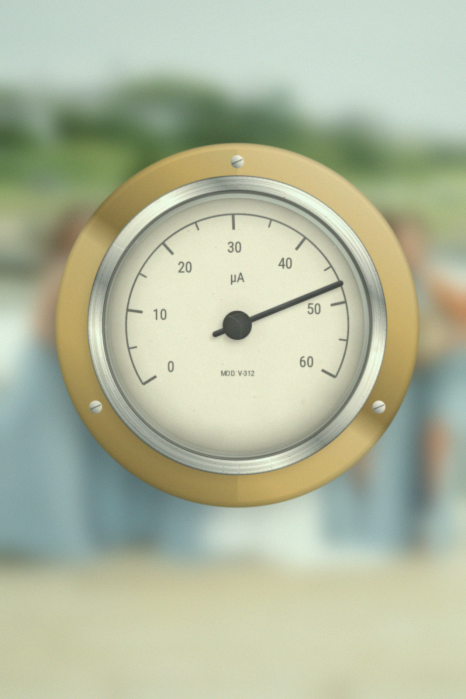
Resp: 47.5 µA
